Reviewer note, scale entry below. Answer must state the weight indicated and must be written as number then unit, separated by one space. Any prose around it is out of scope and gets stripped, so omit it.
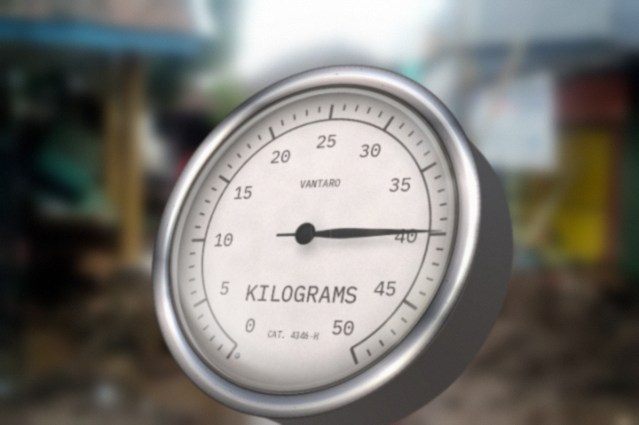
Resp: 40 kg
